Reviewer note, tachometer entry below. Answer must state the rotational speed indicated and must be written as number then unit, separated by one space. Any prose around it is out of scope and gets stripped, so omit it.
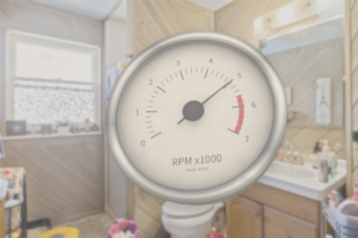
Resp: 5000 rpm
